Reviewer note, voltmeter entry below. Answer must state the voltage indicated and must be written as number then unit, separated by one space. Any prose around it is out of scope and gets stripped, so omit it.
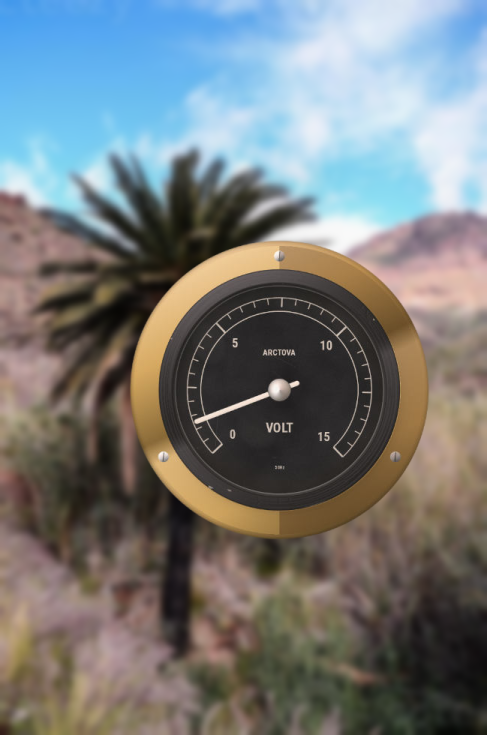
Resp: 1.25 V
